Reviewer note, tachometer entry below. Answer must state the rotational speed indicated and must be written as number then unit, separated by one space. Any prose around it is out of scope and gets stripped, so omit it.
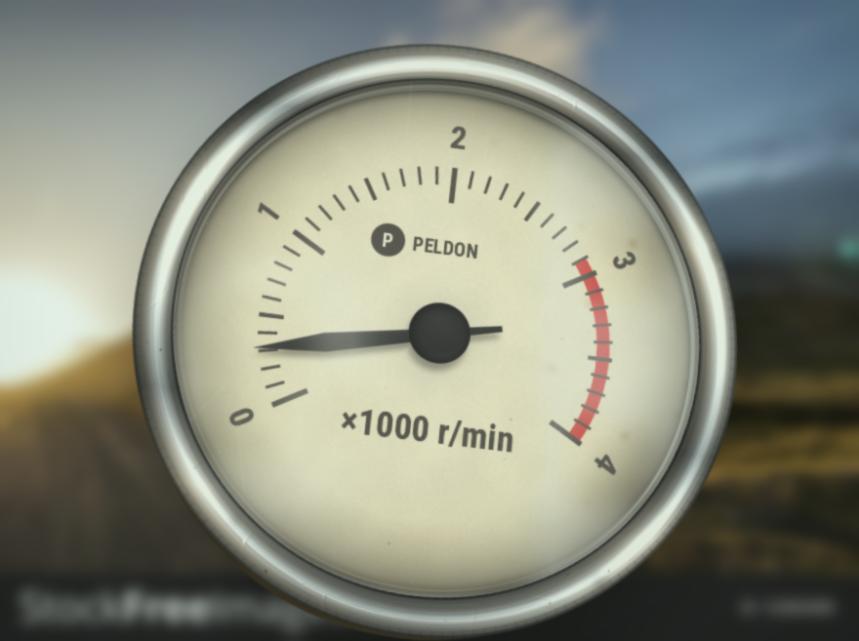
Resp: 300 rpm
